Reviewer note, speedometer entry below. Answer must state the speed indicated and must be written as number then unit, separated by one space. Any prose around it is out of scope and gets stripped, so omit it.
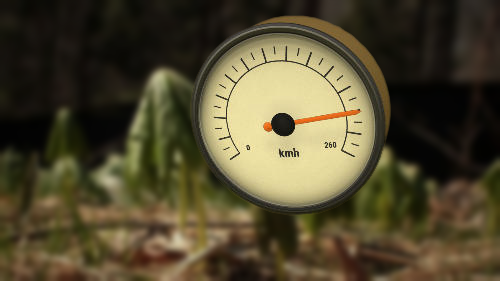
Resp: 220 km/h
